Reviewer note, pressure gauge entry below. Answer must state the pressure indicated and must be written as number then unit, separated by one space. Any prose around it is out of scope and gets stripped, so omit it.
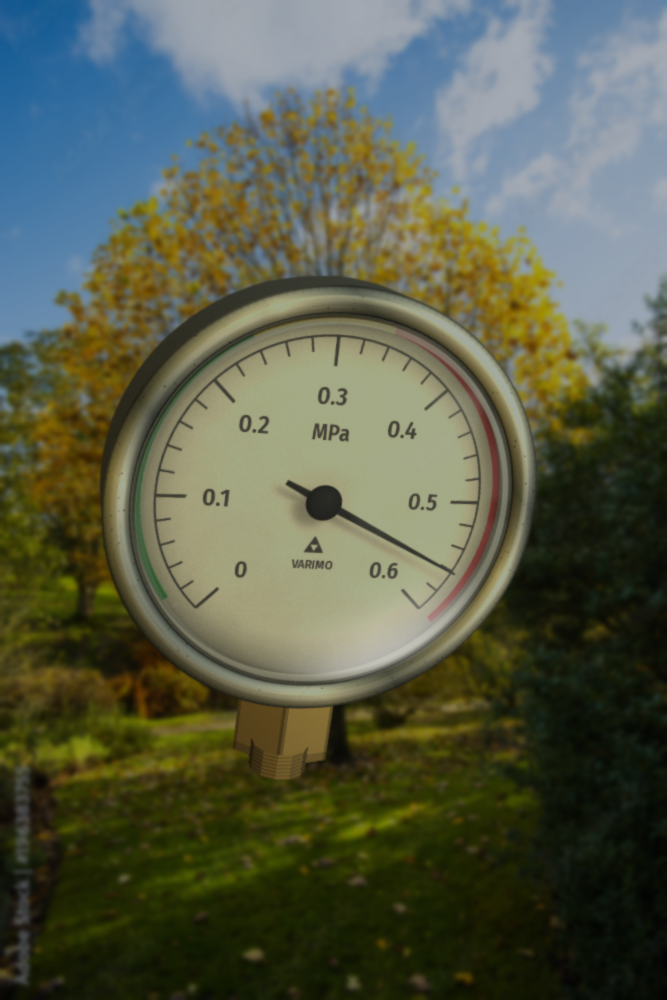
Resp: 0.56 MPa
